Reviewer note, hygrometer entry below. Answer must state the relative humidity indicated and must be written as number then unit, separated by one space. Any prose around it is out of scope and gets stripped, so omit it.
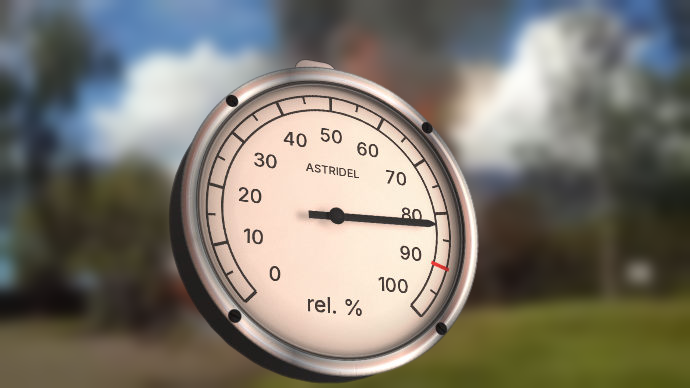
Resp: 82.5 %
